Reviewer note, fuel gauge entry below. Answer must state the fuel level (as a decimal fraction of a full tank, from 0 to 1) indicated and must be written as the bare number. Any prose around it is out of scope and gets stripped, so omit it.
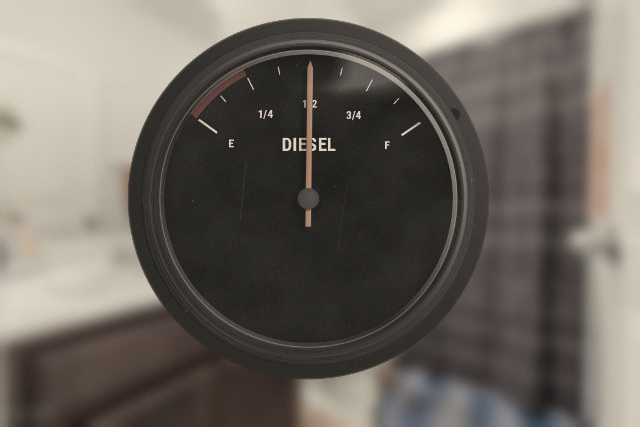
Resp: 0.5
